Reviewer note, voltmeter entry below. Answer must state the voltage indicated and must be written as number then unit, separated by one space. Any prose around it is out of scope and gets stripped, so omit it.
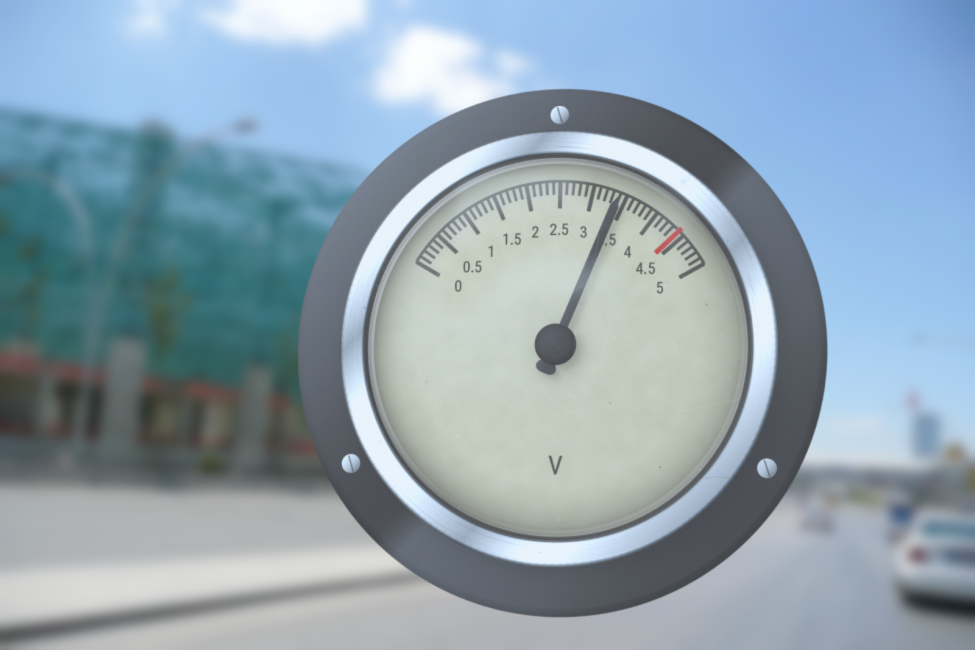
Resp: 3.4 V
